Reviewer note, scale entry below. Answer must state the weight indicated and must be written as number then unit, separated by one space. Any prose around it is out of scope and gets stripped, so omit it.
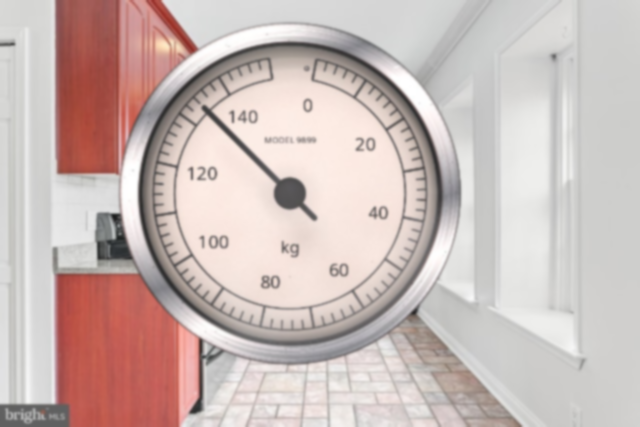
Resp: 134 kg
